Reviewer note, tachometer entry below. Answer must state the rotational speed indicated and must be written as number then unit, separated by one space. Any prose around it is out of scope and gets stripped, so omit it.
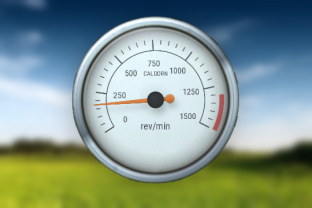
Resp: 175 rpm
